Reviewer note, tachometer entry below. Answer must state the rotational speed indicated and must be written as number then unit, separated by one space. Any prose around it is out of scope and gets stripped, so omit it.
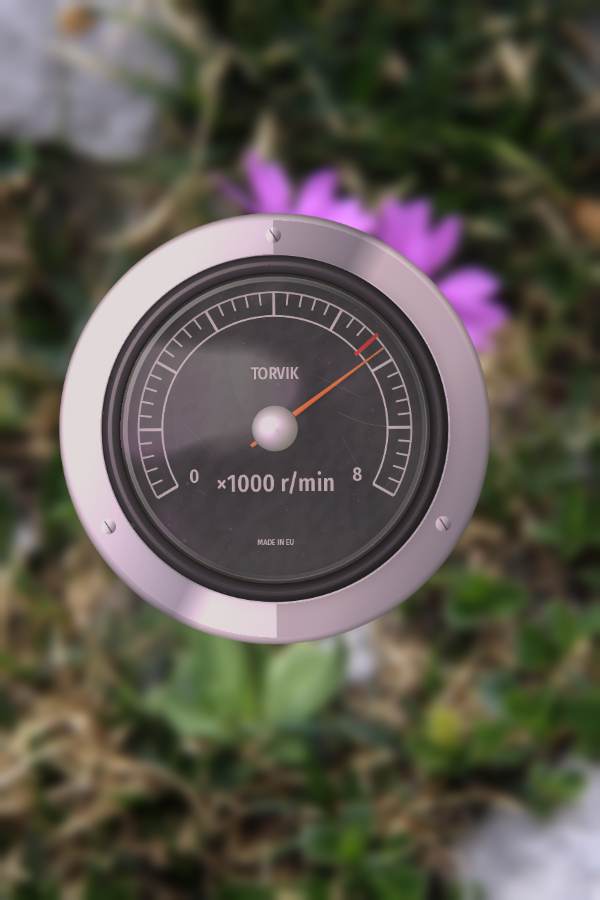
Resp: 5800 rpm
